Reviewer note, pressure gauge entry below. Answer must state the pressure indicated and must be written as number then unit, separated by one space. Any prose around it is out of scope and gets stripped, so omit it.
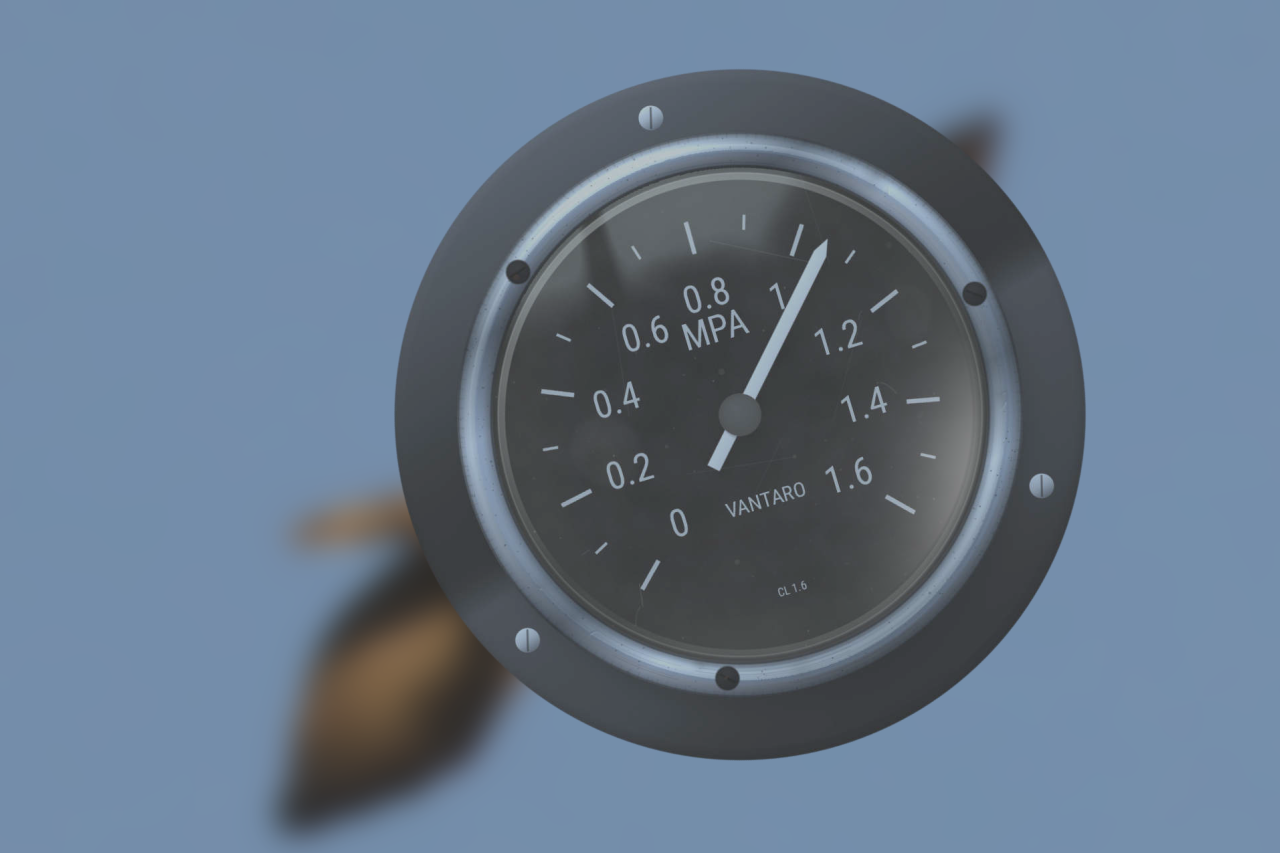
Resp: 1.05 MPa
